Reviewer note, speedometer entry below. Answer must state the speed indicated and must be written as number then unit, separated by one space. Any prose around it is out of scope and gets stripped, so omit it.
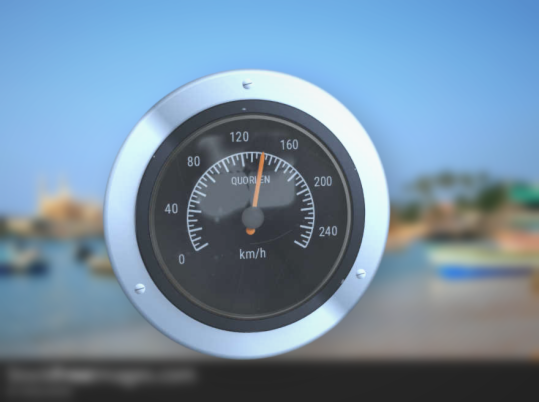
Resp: 140 km/h
